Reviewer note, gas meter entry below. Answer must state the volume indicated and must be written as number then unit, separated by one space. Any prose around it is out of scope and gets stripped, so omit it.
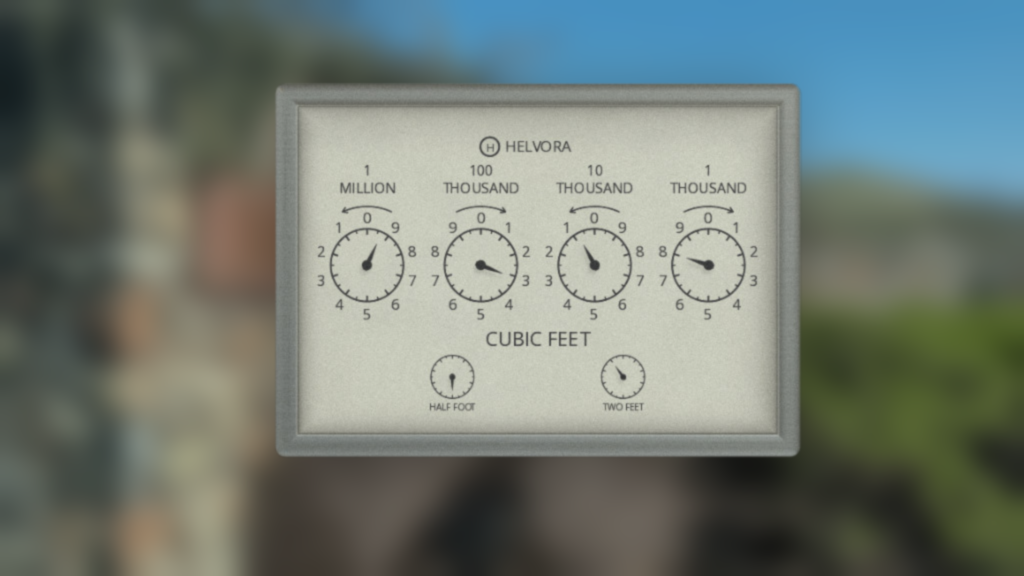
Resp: 930800 ft³
